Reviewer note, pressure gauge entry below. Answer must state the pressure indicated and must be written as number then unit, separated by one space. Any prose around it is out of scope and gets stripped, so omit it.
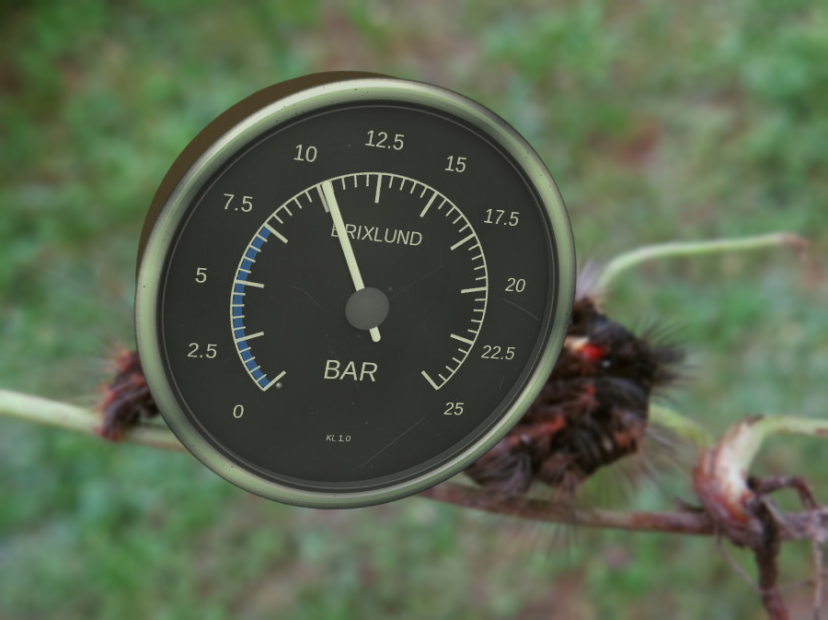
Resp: 10.25 bar
